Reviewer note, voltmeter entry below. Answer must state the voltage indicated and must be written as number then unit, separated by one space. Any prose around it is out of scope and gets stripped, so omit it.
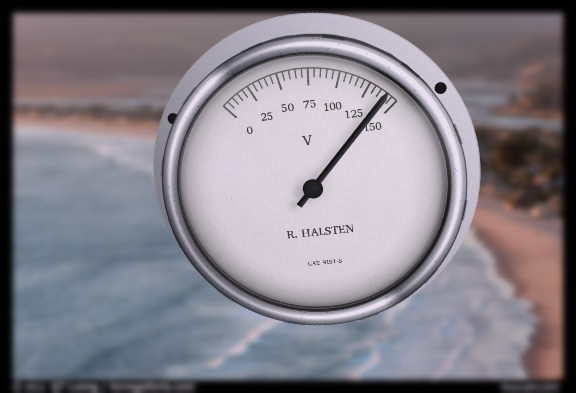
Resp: 140 V
